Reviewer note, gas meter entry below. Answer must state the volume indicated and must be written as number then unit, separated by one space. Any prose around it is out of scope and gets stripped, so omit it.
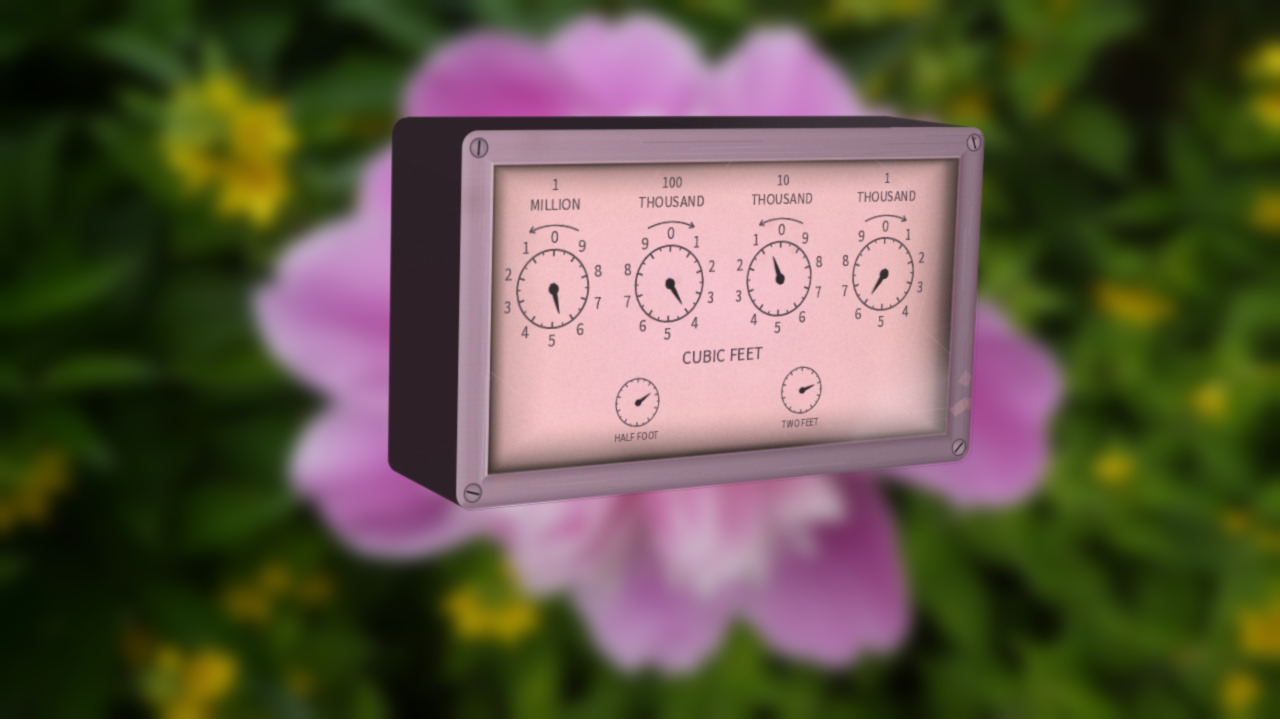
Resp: 540600 ft³
